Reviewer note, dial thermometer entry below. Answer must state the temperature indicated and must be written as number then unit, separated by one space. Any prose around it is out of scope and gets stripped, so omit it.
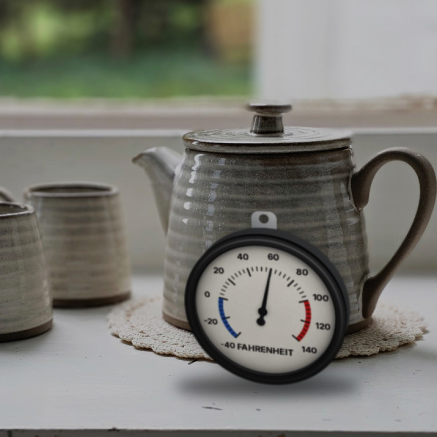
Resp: 60 °F
